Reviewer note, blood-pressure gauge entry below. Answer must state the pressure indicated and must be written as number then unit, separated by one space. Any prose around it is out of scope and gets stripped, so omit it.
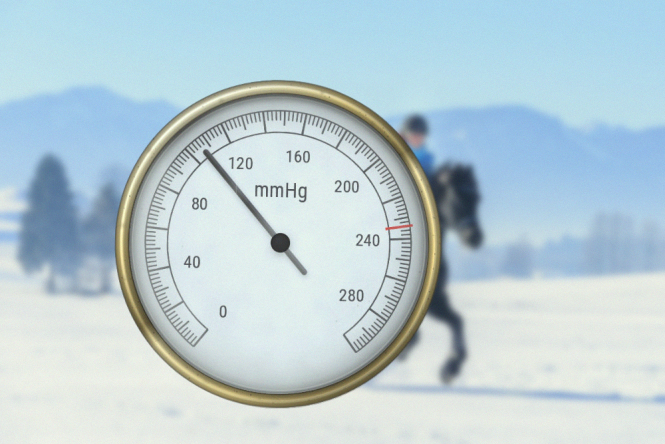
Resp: 106 mmHg
